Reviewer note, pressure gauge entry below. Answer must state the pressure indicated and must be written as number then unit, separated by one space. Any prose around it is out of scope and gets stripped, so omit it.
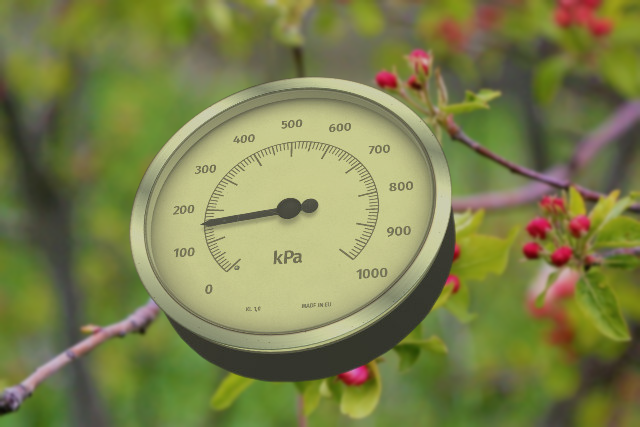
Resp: 150 kPa
